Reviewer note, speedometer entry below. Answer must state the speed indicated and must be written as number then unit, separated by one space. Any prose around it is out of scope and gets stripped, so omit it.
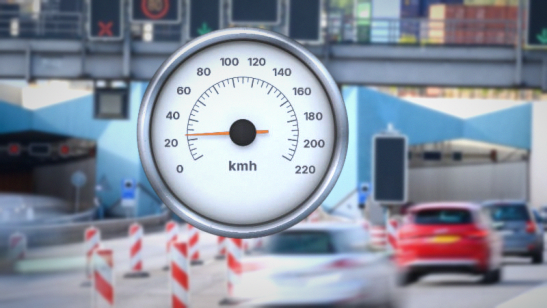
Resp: 25 km/h
